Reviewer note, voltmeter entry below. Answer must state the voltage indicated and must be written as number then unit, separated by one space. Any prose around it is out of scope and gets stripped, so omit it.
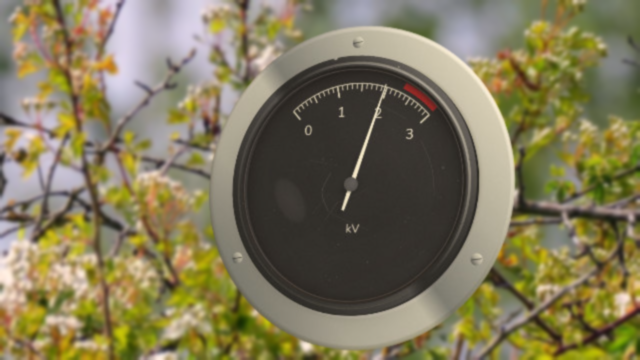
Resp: 2 kV
